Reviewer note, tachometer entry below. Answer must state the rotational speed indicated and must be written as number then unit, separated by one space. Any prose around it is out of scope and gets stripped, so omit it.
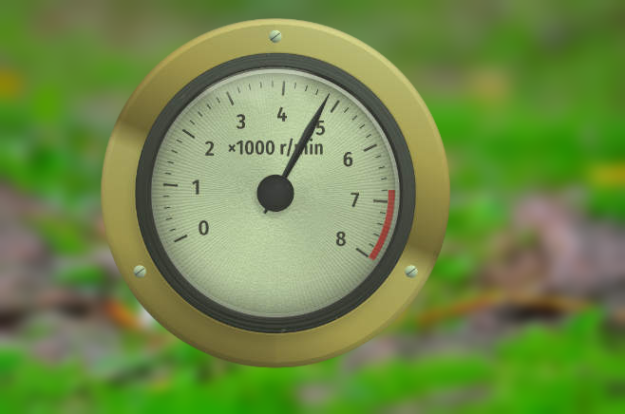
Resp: 4800 rpm
